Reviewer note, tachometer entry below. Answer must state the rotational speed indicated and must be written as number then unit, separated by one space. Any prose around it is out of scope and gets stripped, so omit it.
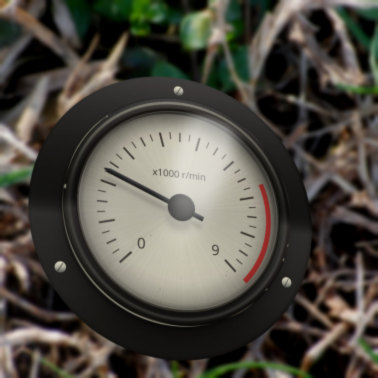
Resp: 2250 rpm
